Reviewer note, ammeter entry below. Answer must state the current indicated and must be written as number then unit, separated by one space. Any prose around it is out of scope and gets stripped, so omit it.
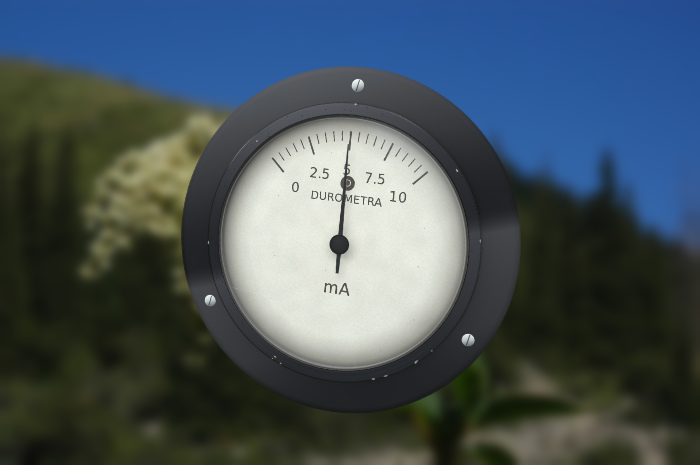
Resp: 5 mA
